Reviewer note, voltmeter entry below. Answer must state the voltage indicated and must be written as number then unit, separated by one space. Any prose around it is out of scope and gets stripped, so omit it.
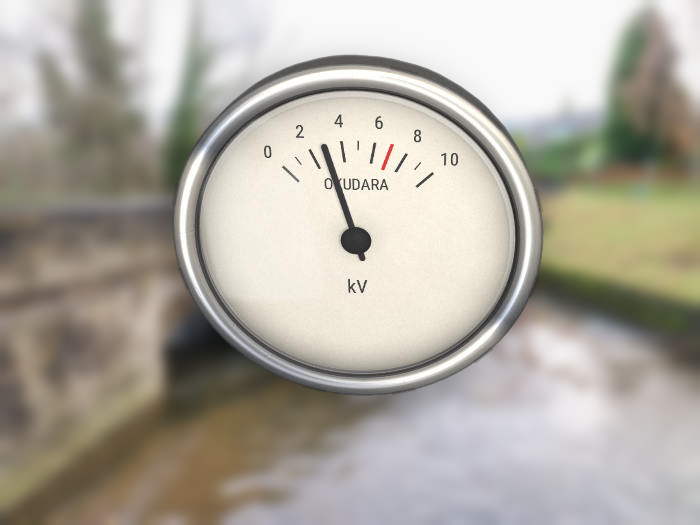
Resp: 3 kV
